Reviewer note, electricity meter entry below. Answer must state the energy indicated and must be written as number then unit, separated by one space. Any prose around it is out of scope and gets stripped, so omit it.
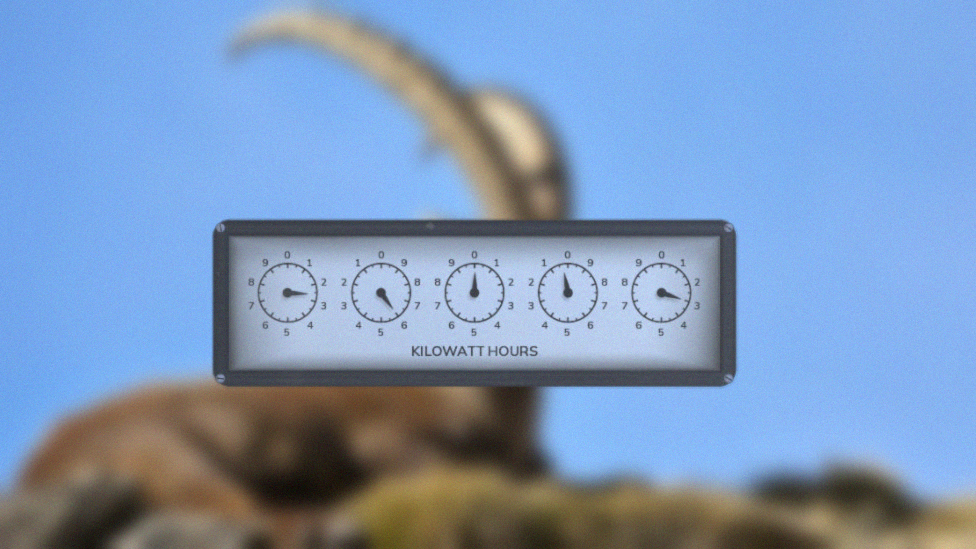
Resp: 26003 kWh
